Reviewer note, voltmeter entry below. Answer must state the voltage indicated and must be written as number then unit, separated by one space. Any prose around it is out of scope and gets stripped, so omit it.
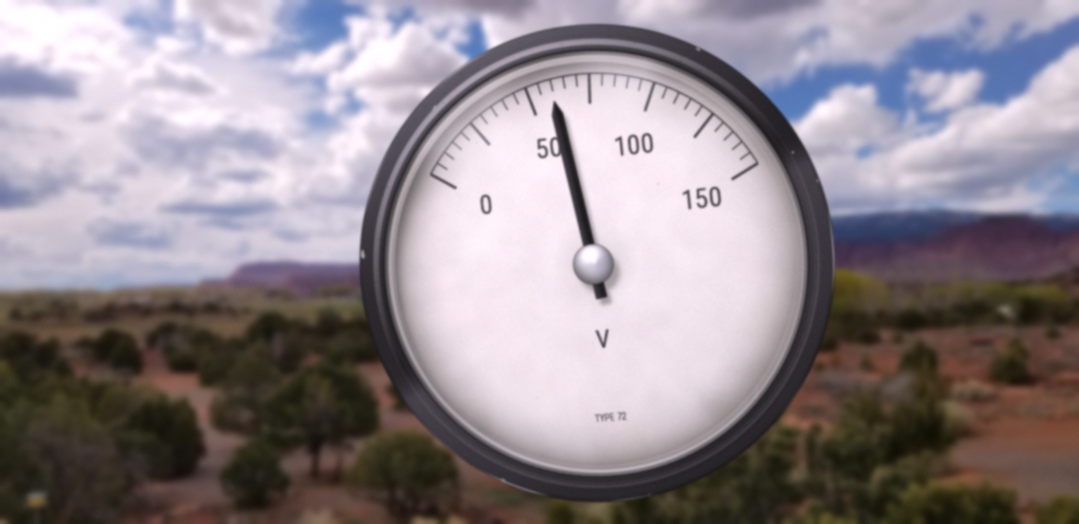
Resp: 60 V
